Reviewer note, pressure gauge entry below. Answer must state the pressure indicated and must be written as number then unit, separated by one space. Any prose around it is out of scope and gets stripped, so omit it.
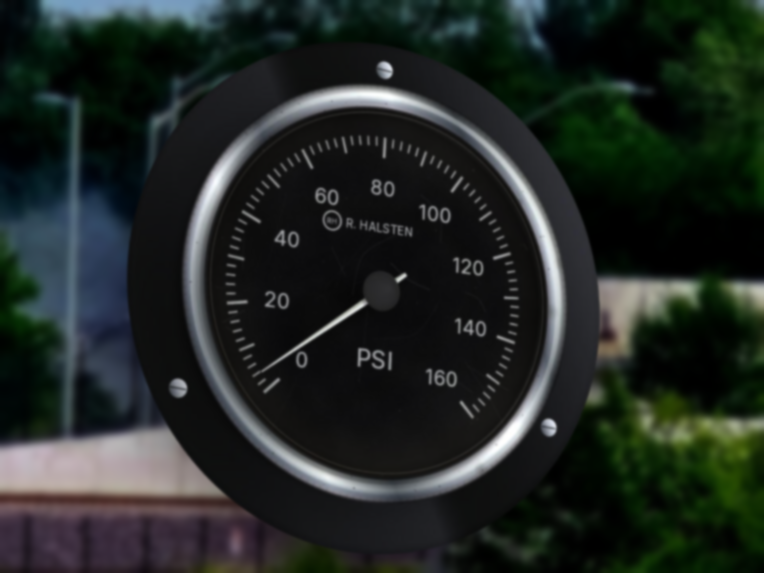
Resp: 4 psi
